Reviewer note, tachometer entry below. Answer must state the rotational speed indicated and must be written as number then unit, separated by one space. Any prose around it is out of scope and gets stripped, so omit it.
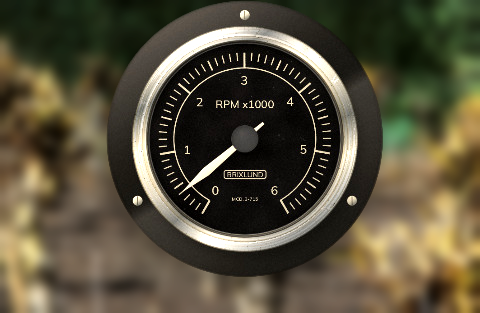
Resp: 400 rpm
